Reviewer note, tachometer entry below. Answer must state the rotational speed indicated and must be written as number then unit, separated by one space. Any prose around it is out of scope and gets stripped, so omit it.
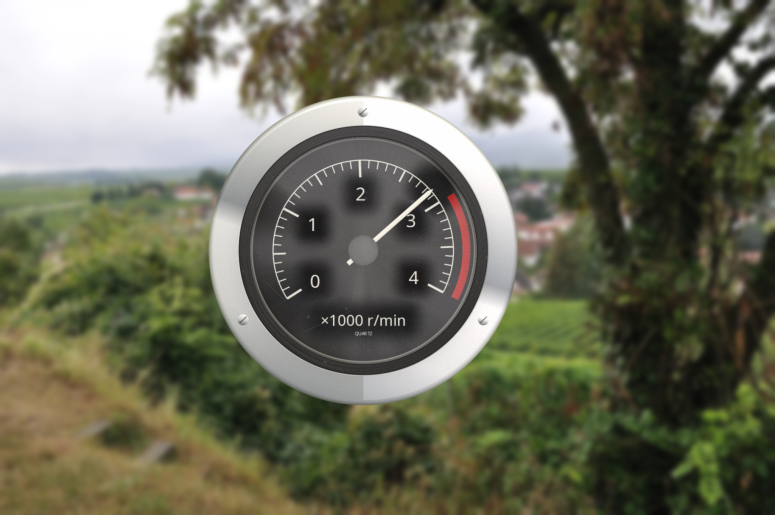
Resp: 2850 rpm
